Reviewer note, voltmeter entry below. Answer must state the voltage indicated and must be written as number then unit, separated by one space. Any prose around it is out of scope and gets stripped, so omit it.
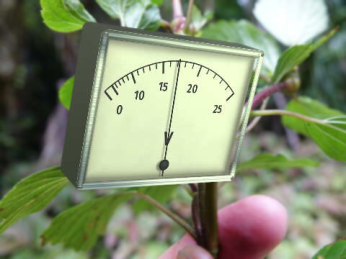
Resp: 17 V
